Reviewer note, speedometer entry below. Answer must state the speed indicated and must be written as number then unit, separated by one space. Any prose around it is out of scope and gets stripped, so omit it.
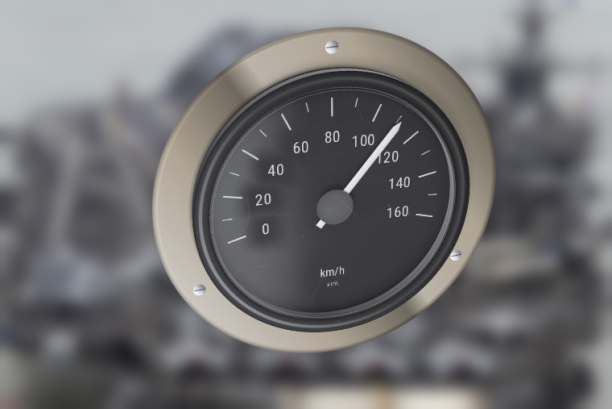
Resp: 110 km/h
